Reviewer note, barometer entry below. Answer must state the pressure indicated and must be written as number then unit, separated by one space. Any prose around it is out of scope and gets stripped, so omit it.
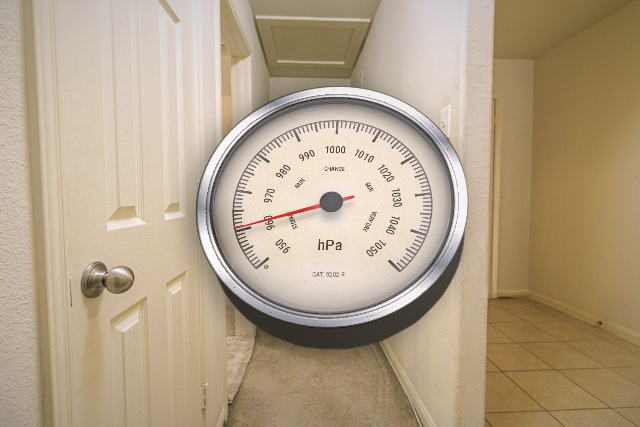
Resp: 960 hPa
